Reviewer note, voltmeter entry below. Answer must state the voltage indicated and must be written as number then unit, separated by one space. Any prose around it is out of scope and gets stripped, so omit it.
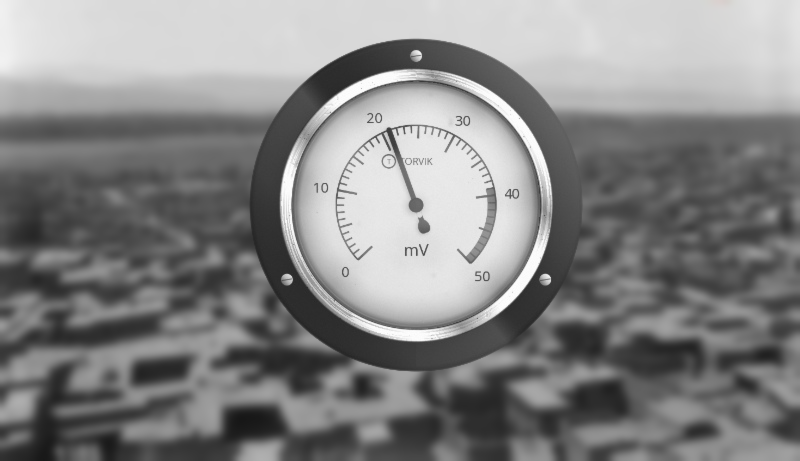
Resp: 21 mV
